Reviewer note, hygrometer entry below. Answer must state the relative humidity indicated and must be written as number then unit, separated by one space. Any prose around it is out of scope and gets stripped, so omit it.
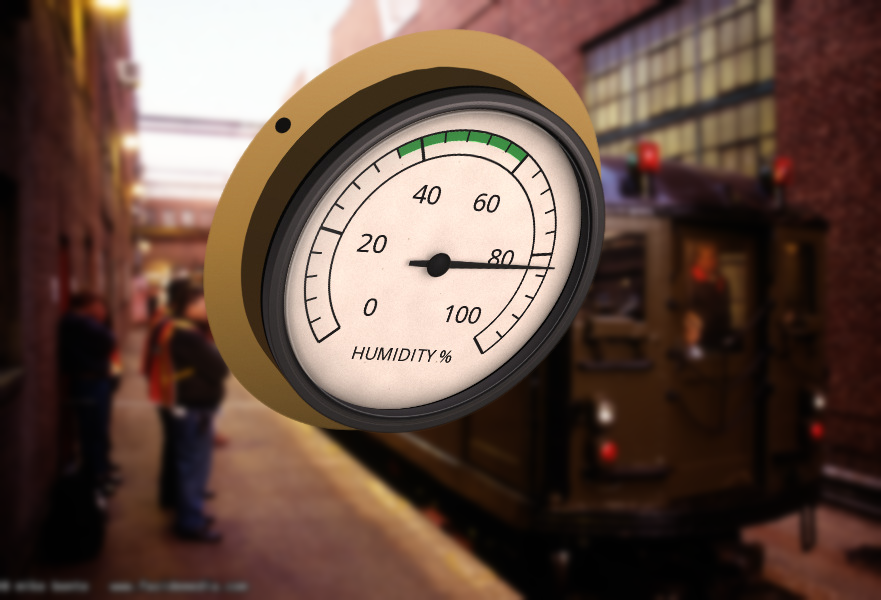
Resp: 82 %
